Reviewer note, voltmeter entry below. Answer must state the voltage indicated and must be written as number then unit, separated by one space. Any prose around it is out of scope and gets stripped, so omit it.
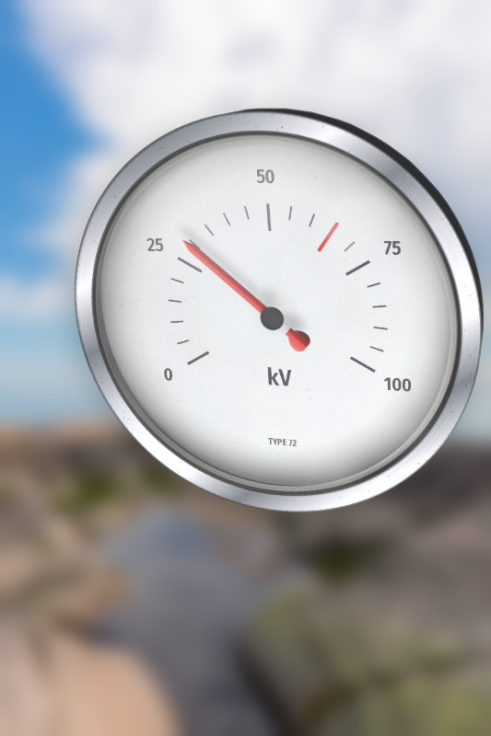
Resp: 30 kV
